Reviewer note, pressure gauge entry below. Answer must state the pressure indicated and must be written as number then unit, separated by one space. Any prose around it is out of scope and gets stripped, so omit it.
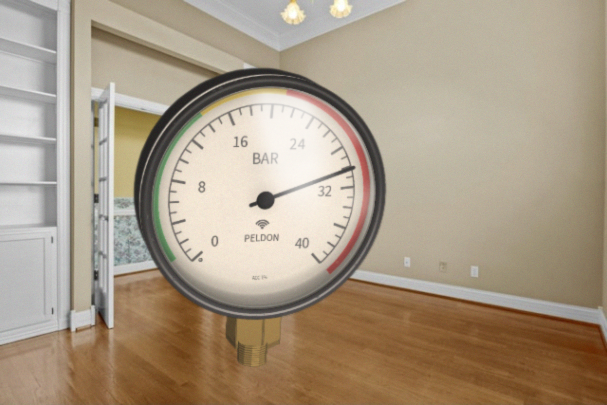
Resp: 30 bar
